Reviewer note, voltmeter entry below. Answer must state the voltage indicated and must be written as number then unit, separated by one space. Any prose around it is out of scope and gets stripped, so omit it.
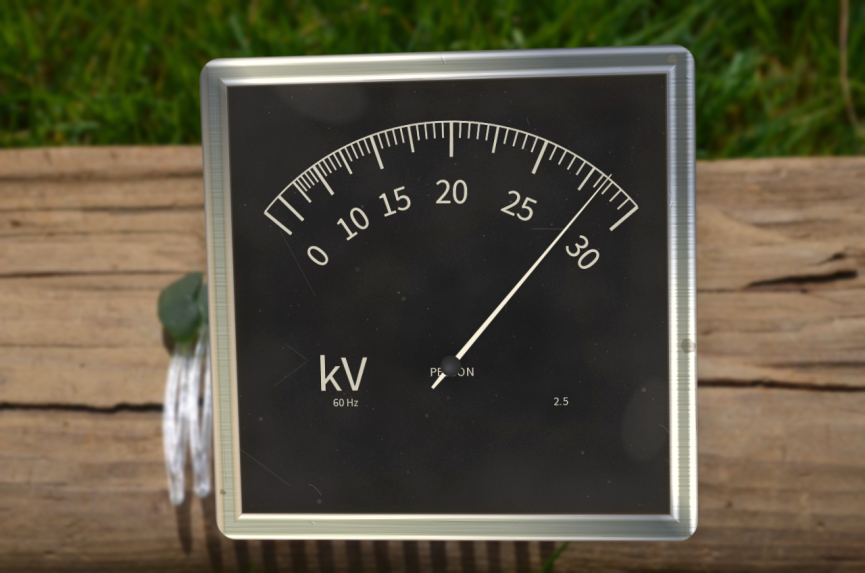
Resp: 28.25 kV
